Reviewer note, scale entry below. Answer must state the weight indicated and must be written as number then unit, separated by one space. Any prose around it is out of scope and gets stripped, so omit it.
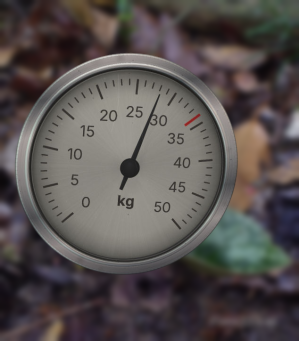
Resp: 28 kg
